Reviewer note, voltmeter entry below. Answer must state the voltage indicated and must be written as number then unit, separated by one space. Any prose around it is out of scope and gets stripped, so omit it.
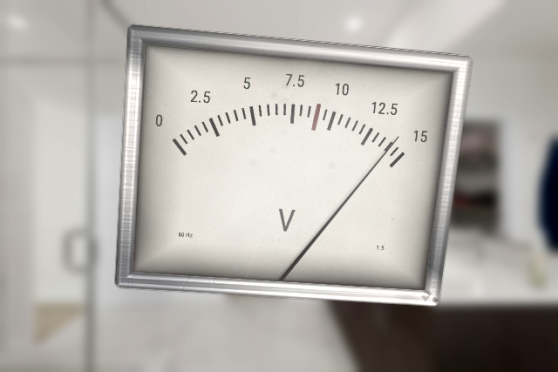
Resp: 14 V
